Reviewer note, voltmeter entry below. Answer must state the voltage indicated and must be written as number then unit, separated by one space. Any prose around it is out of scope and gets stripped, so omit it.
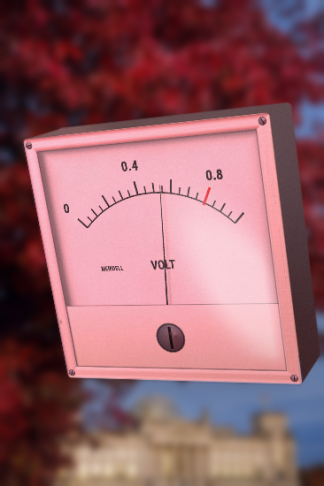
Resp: 0.55 V
